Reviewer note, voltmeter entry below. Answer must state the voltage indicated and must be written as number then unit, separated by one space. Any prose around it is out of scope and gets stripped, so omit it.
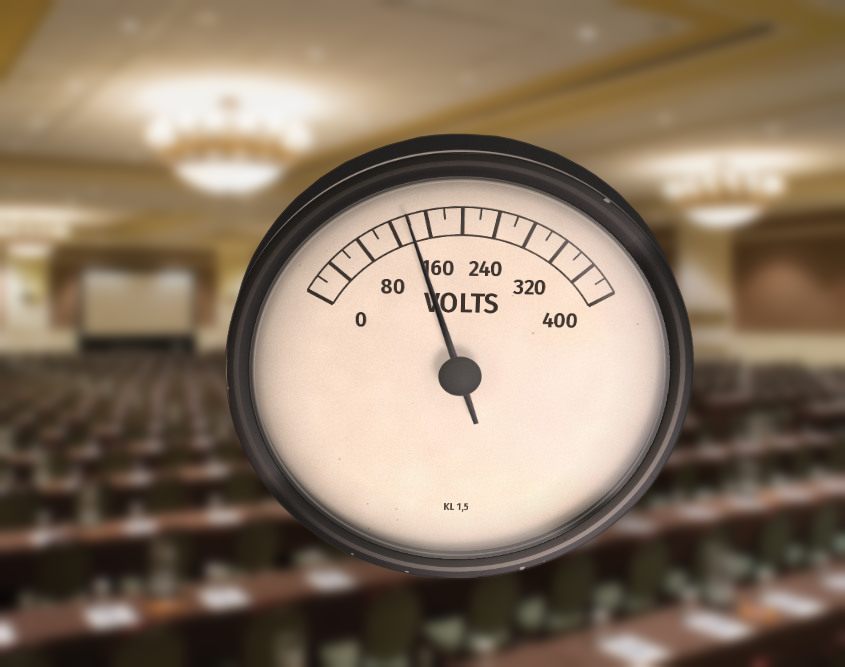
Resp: 140 V
